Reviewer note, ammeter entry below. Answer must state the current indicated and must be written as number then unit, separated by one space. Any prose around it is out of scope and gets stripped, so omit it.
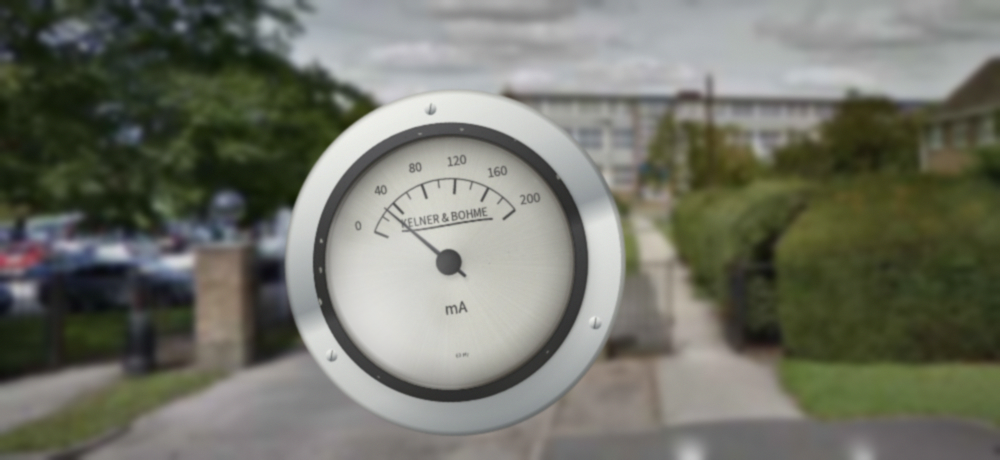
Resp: 30 mA
